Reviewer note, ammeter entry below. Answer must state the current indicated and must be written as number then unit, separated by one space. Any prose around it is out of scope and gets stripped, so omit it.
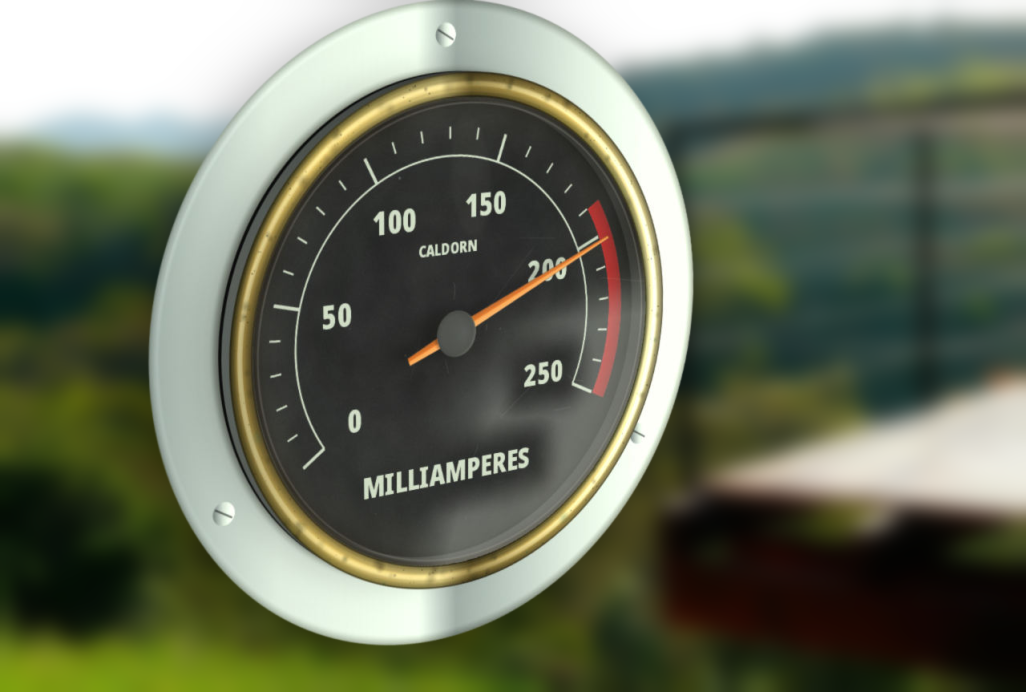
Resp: 200 mA
